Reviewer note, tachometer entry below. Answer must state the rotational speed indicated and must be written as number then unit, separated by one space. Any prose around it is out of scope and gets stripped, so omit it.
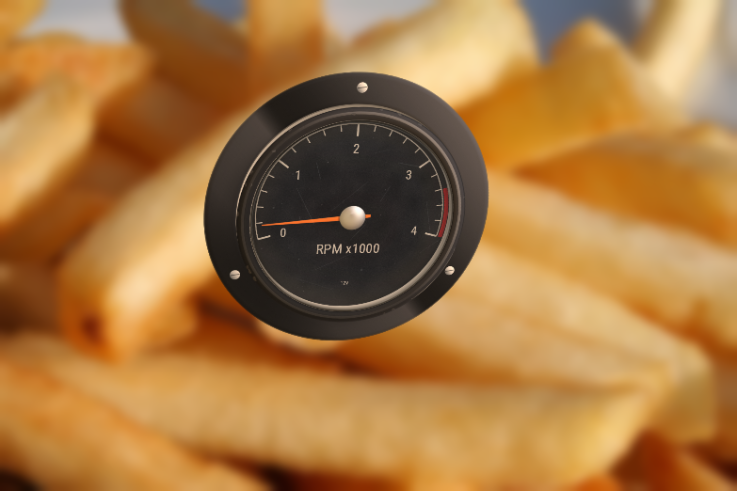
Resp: 200 rpm
